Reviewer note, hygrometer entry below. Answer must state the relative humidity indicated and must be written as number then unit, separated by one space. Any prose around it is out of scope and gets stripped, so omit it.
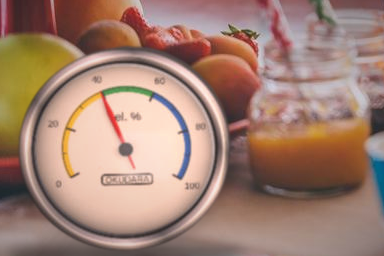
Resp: 40 %
